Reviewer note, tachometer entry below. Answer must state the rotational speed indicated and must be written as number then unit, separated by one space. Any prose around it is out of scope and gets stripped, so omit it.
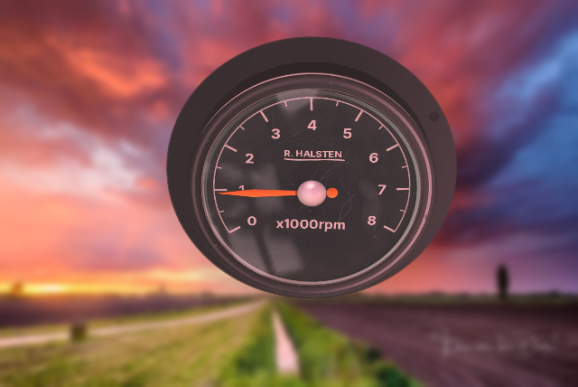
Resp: 1000 rpm
